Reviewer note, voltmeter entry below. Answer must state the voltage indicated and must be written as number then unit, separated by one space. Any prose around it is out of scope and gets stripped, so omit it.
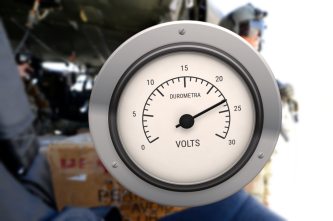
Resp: 23 V
